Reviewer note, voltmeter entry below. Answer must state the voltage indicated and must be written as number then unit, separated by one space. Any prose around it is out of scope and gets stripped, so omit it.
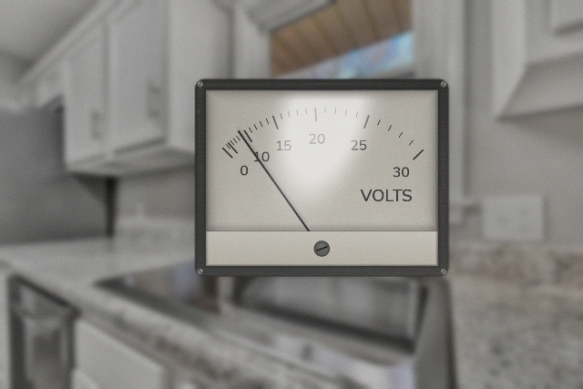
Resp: 9 V
